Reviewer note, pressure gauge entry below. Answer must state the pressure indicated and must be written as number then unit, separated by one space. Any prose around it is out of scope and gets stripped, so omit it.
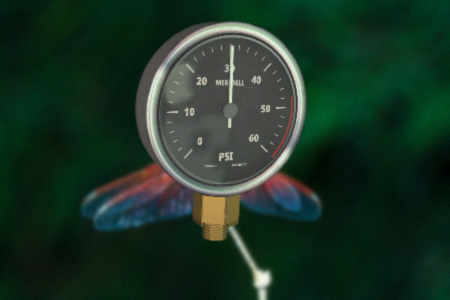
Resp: 30 psi
